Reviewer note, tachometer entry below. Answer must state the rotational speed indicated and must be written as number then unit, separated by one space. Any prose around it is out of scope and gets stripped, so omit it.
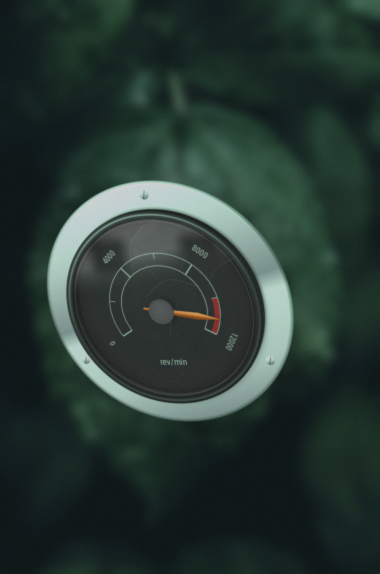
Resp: 11000 rpm
